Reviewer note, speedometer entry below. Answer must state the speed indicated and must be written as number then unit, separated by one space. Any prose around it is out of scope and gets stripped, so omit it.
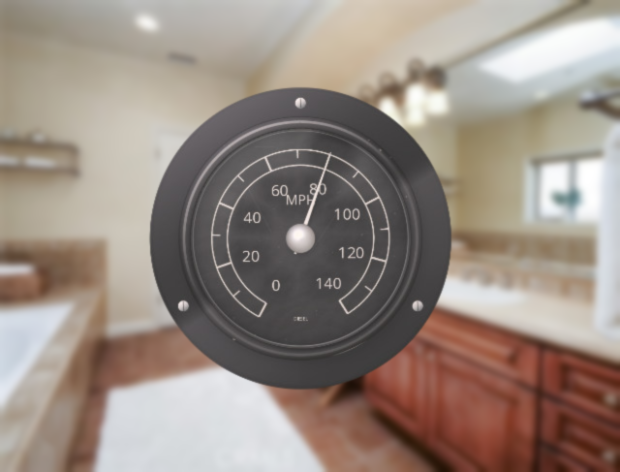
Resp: 80 mph
